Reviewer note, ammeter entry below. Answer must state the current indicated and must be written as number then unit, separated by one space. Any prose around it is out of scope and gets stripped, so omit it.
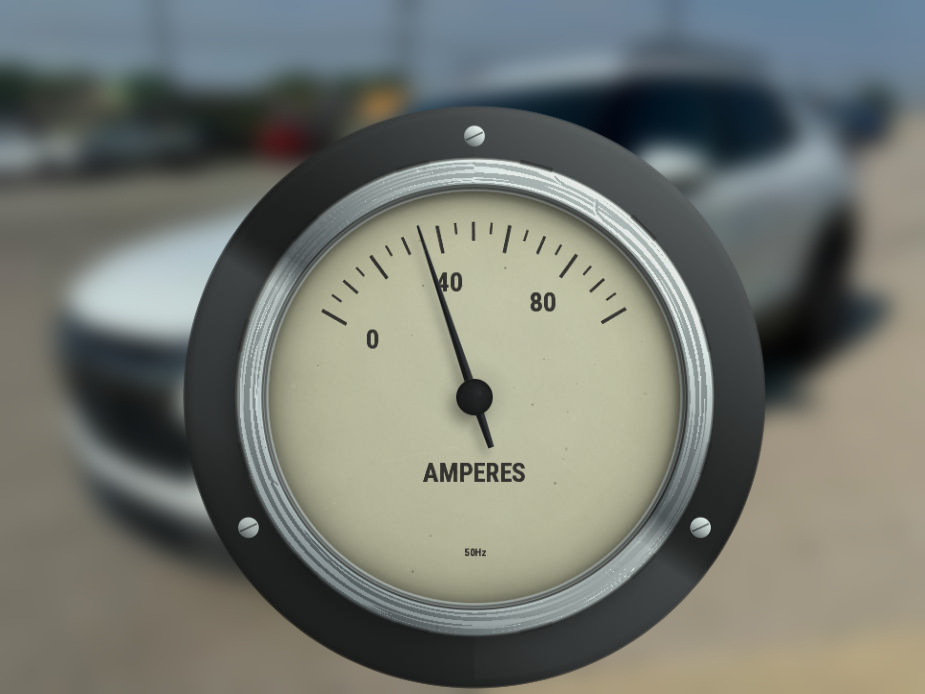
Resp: 35 A
